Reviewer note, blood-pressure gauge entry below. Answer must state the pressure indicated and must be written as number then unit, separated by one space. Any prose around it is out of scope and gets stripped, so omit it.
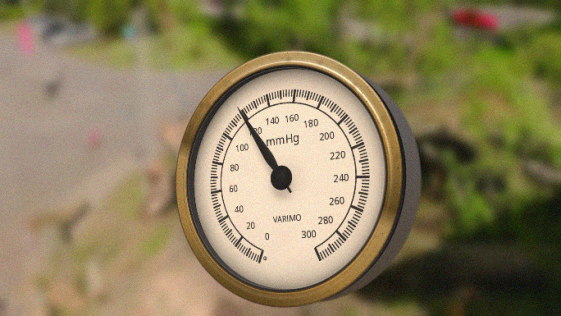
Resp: 120 mmHg
